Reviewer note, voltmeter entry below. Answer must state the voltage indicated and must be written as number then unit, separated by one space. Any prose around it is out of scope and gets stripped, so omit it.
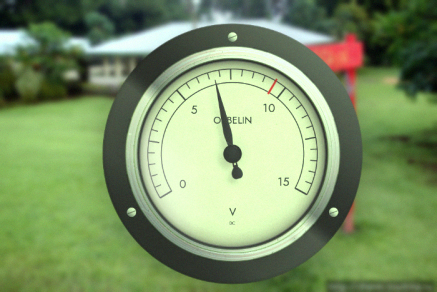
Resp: 6.75 V
